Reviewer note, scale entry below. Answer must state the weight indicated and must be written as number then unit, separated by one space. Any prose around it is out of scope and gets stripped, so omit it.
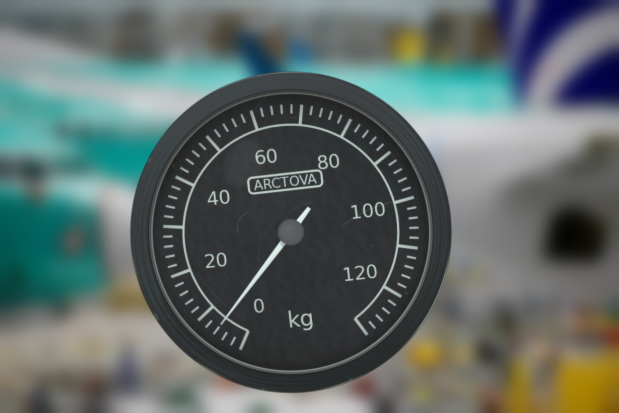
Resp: 6 kg
